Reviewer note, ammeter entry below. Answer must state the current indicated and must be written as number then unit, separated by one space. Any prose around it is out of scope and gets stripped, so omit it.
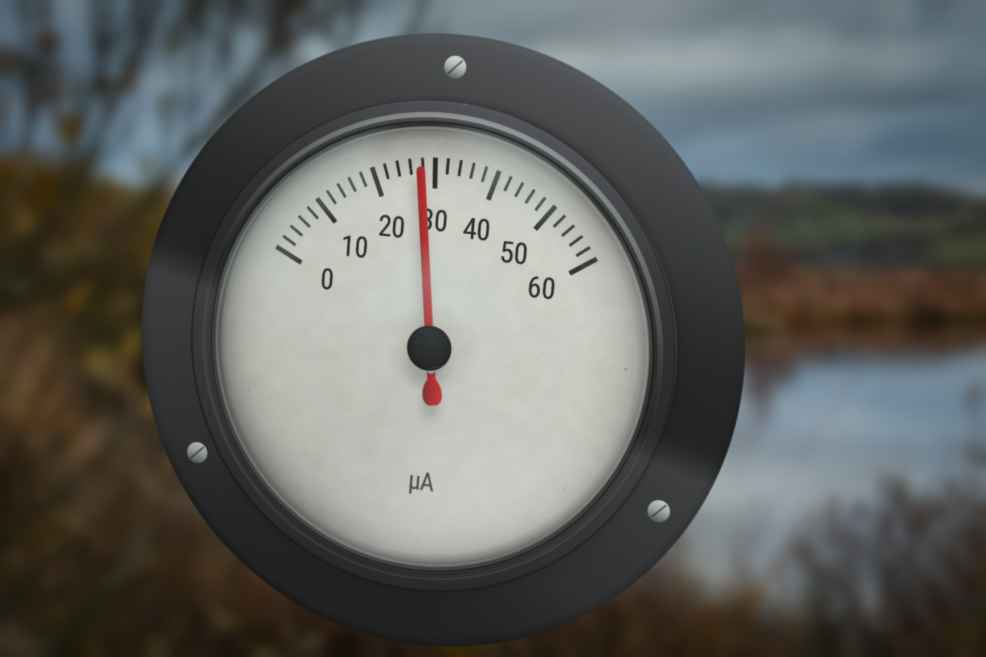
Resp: 28 µA
